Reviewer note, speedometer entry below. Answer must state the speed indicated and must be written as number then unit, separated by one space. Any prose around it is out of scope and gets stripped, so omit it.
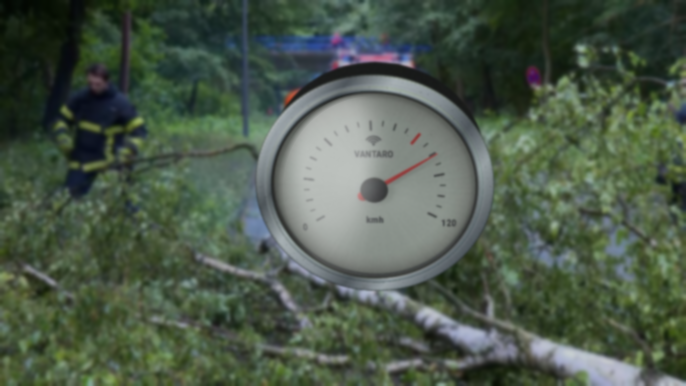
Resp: 90 km/h
